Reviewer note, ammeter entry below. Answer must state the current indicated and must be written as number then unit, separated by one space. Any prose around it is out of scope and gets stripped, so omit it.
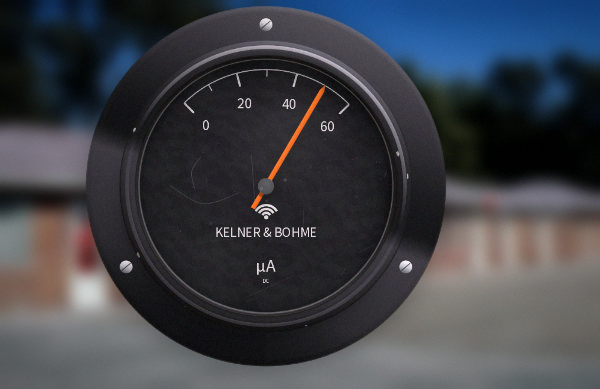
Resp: 50 µA
